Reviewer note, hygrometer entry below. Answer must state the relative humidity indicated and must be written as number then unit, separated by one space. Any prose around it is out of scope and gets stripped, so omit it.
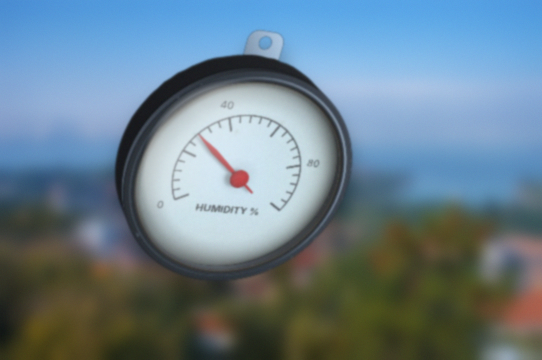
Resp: 28 %
